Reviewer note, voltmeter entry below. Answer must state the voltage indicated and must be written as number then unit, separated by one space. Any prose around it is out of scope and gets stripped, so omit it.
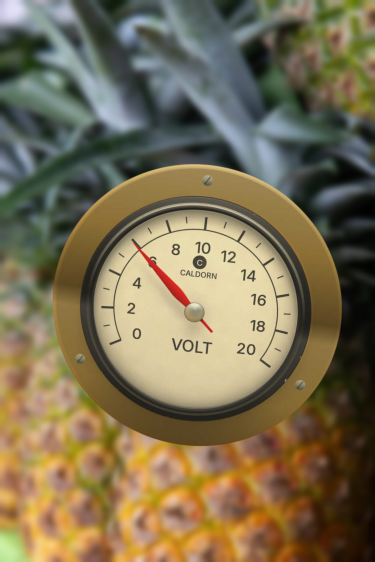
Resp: 6 V
